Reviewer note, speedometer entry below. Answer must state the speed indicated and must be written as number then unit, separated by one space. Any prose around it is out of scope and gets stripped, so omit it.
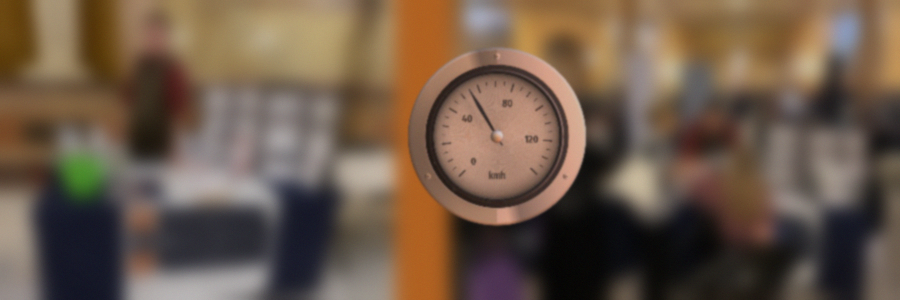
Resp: 55 km/h
